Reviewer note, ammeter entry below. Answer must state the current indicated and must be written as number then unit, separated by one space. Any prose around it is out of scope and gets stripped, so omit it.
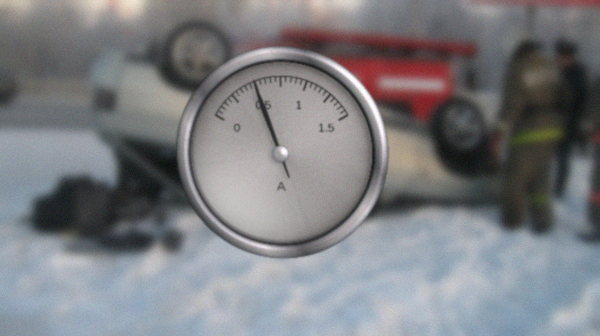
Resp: 0.5 A
